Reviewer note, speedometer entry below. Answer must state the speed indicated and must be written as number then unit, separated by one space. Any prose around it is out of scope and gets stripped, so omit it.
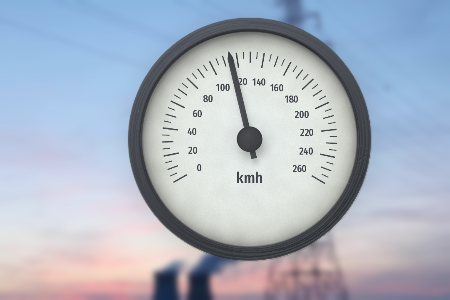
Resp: 115 km/h
